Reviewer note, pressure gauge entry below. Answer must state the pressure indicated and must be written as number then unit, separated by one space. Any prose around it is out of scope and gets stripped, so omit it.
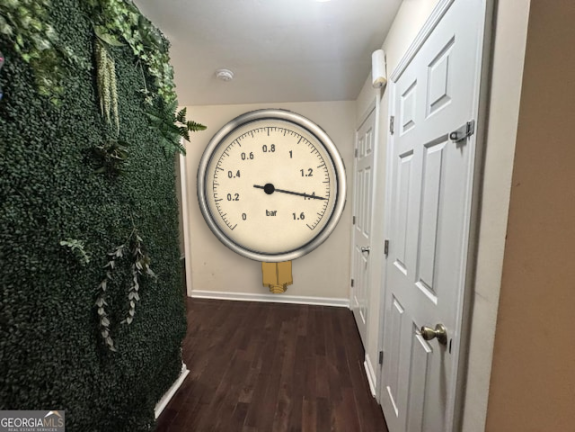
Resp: 1.4 bar
